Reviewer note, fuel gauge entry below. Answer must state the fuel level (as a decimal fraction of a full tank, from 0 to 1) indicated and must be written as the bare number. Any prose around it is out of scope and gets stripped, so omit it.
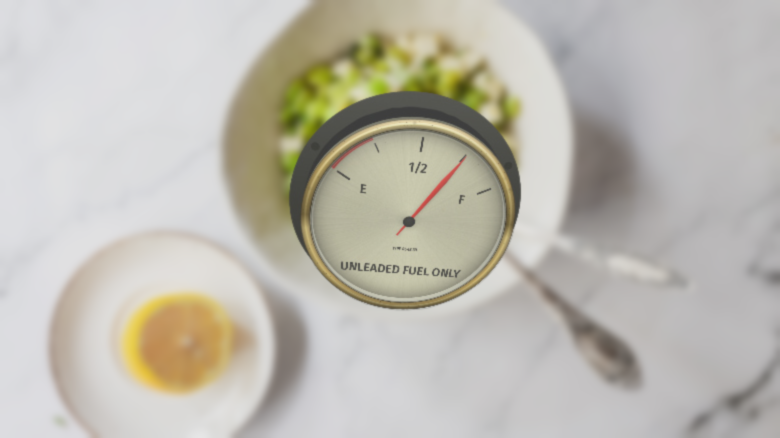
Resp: 0.75
